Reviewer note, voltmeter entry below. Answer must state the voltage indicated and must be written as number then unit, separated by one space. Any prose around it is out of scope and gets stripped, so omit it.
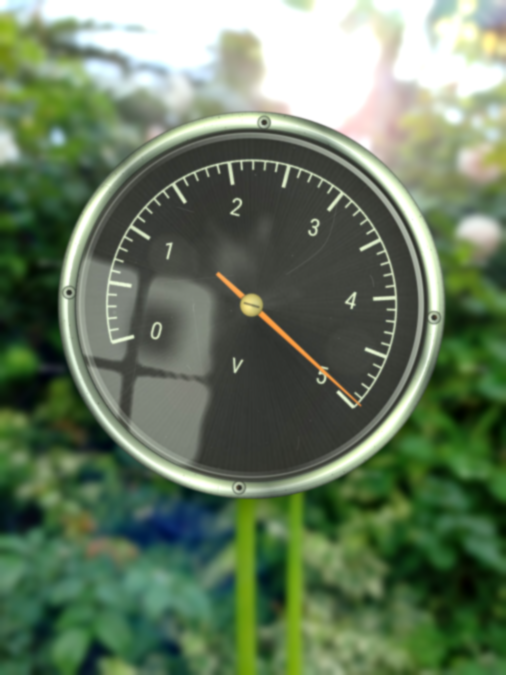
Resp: 4.95 V
